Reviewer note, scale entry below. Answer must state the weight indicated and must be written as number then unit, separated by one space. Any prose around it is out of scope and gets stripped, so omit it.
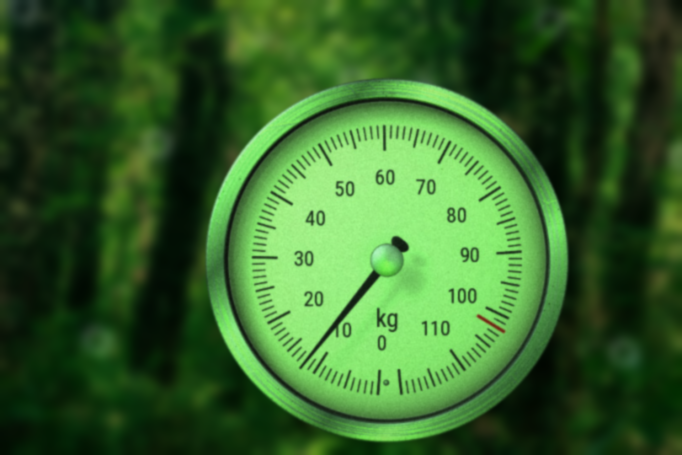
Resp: 12 kg
